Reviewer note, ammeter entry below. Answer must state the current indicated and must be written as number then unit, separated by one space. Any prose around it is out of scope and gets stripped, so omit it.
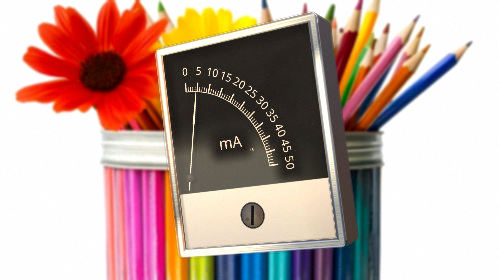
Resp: 5 mA
